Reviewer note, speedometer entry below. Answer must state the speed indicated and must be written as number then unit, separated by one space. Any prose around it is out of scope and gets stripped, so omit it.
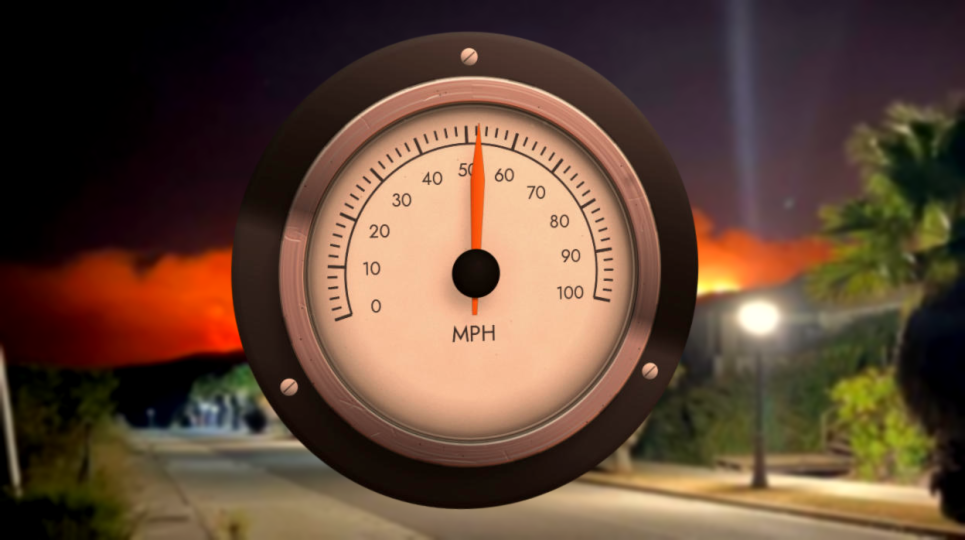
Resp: 52 mph
